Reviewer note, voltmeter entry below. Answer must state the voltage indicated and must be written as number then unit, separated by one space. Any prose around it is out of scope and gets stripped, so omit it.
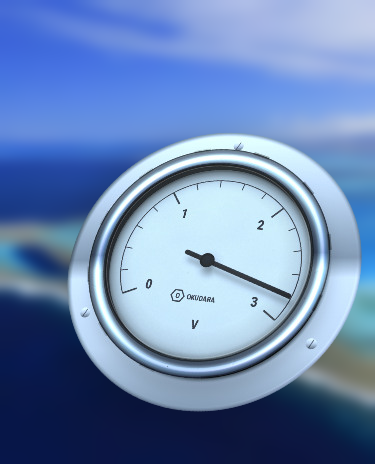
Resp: 2.8 V
